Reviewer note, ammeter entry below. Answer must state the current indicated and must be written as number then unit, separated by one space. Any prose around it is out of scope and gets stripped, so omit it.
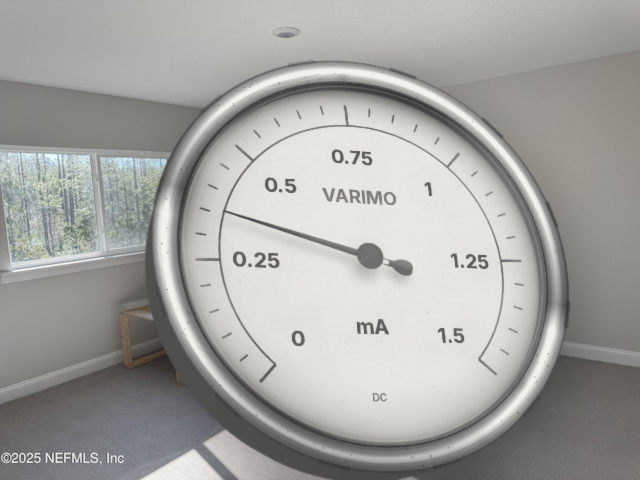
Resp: 0.35 mA
